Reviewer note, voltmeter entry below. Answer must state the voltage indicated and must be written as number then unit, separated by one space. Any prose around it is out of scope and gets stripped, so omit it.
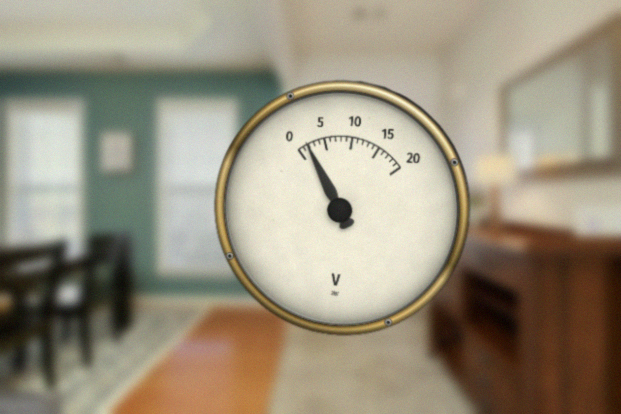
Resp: 2 V
